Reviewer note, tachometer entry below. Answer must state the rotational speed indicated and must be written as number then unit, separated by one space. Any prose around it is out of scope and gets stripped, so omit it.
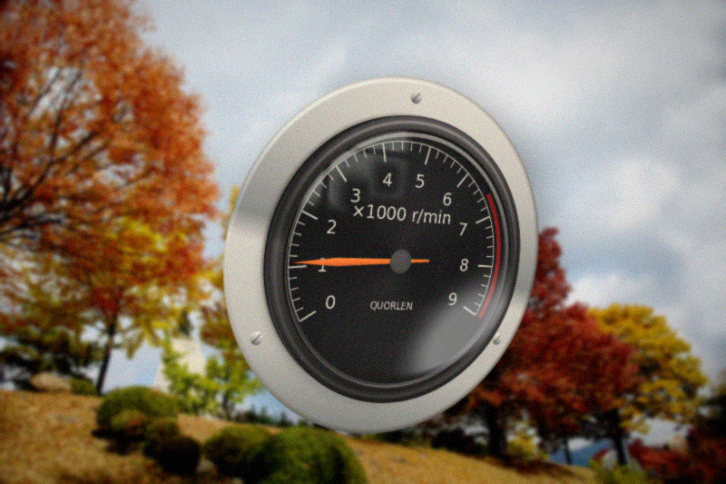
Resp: 1100 rpm
